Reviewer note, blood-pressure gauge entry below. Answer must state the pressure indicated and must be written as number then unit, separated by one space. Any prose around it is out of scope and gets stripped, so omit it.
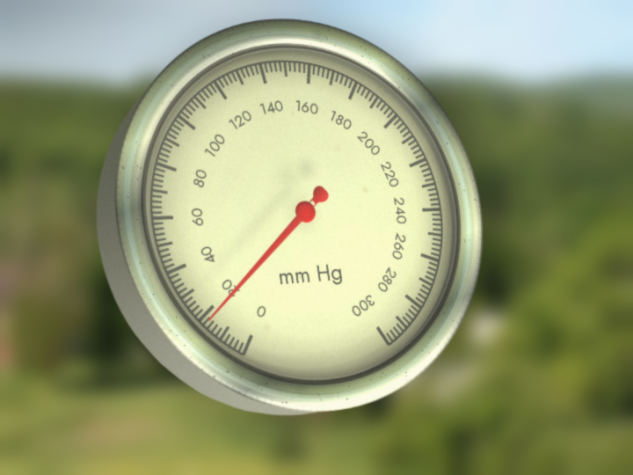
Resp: 18 mmHg
